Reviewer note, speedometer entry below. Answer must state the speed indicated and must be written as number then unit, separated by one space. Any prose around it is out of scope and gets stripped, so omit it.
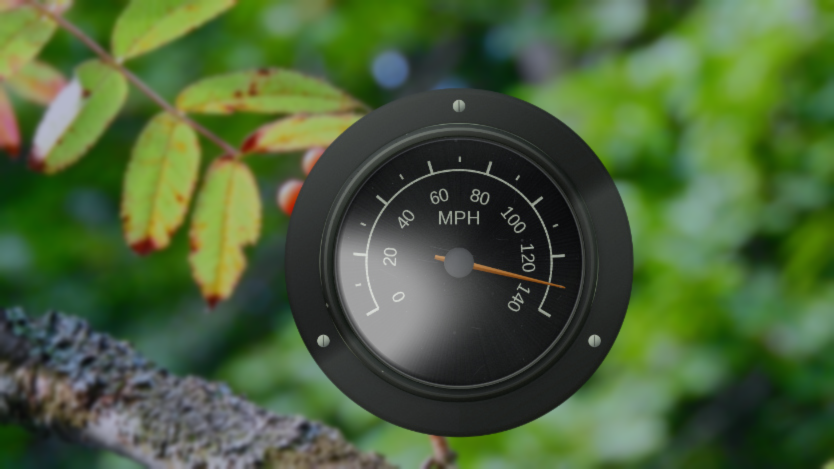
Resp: 130 mph
